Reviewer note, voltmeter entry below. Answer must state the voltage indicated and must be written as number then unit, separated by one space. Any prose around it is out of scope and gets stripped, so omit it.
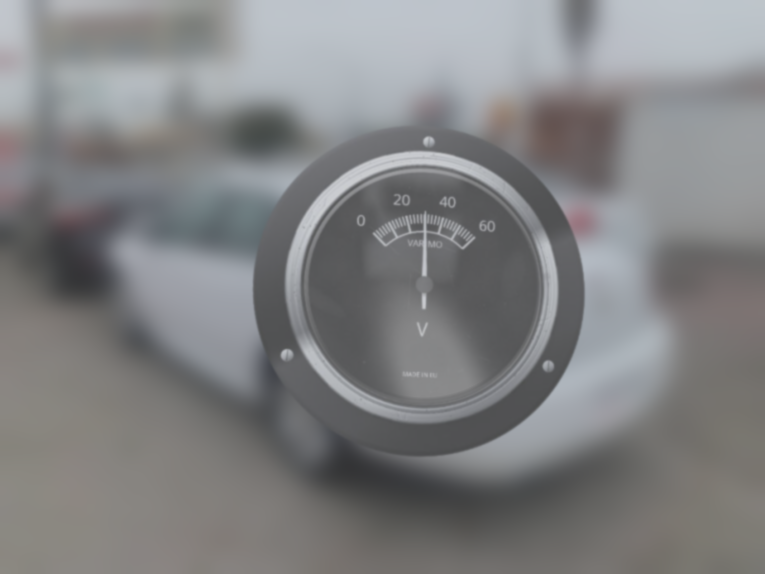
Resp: 30 V
